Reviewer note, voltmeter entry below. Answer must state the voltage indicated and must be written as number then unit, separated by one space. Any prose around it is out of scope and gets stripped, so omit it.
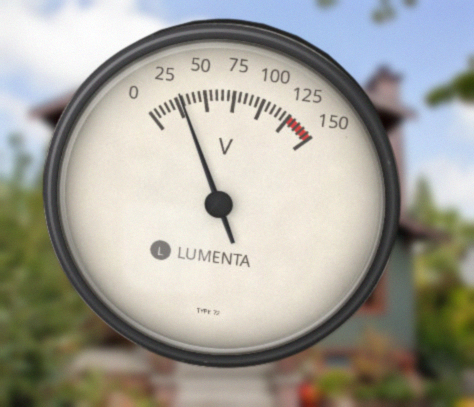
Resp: 30 V
